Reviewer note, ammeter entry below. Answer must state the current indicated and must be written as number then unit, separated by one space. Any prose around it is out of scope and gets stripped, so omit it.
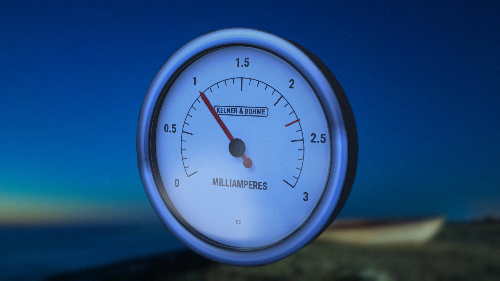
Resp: 1 mA
